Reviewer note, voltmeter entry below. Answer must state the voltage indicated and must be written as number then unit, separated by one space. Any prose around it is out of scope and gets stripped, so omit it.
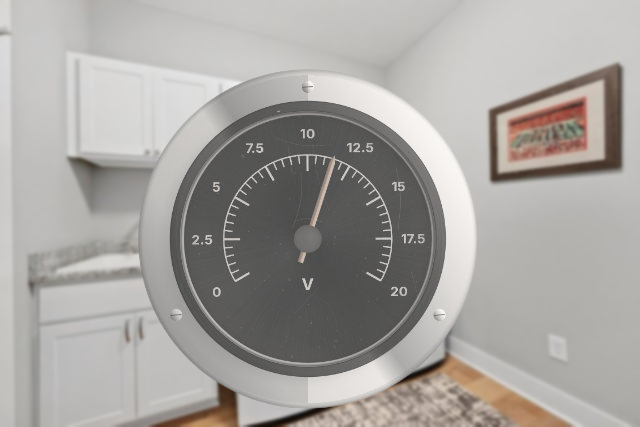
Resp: 11.5 V
